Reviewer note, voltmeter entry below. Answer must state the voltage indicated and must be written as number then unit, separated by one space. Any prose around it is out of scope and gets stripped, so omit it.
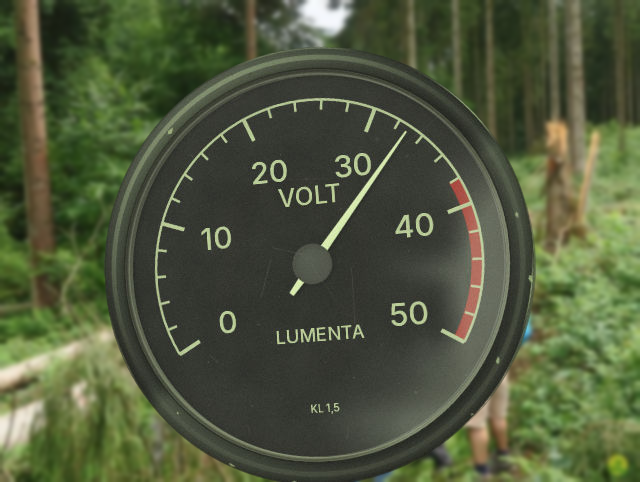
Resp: 33 V
